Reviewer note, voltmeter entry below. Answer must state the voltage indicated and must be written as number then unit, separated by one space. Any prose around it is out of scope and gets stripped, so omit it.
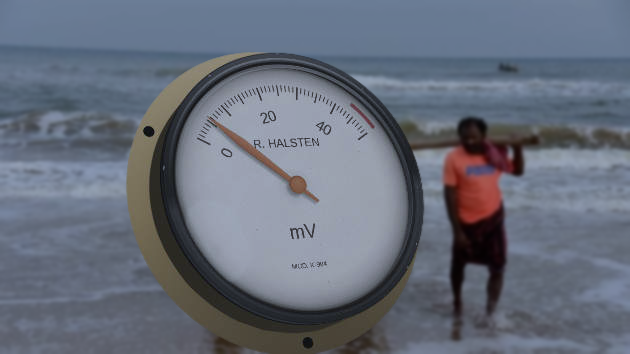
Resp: 5 mV
